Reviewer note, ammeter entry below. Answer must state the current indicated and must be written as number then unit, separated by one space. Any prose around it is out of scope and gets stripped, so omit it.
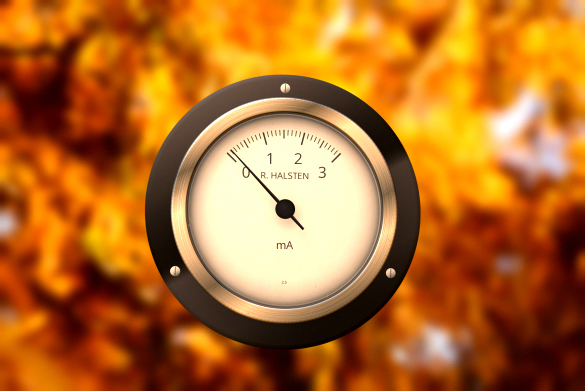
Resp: 0.1 mA
